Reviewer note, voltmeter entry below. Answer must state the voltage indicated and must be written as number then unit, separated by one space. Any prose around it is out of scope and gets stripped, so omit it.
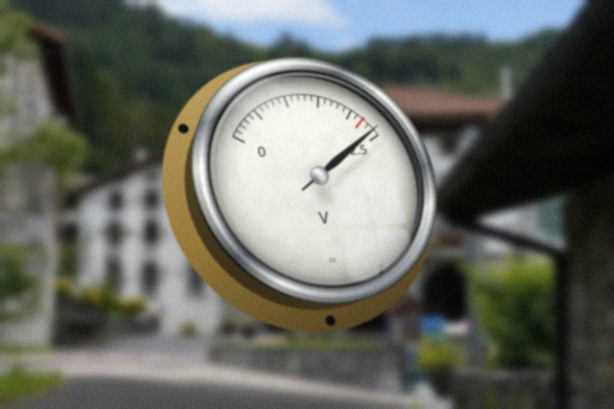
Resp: 2.4 V
